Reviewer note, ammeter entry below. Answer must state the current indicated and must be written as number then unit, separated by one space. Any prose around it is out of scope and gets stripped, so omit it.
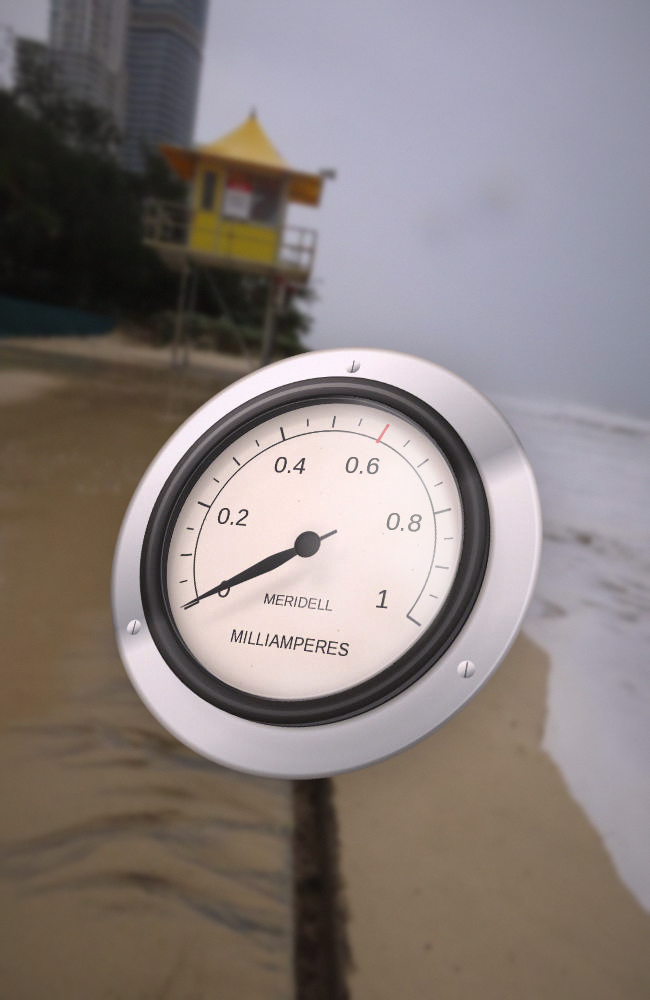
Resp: 0 mA
